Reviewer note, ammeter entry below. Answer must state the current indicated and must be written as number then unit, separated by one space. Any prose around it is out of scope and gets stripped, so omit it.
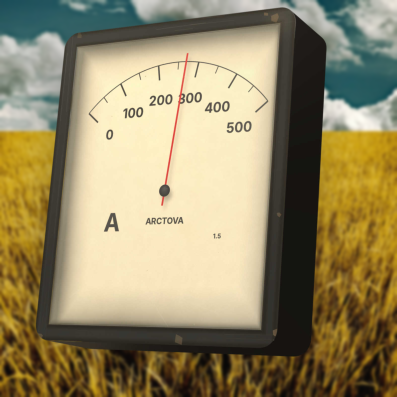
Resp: 275 A
